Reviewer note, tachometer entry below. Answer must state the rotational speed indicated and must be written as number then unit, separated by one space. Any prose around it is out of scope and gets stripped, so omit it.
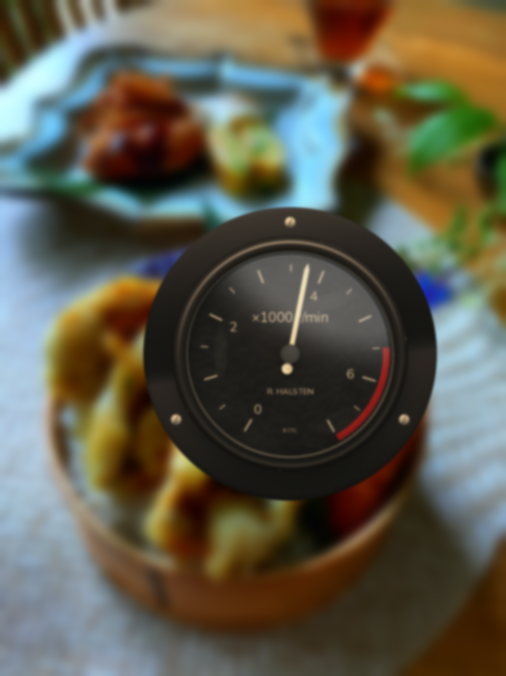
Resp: 3750 rpm
